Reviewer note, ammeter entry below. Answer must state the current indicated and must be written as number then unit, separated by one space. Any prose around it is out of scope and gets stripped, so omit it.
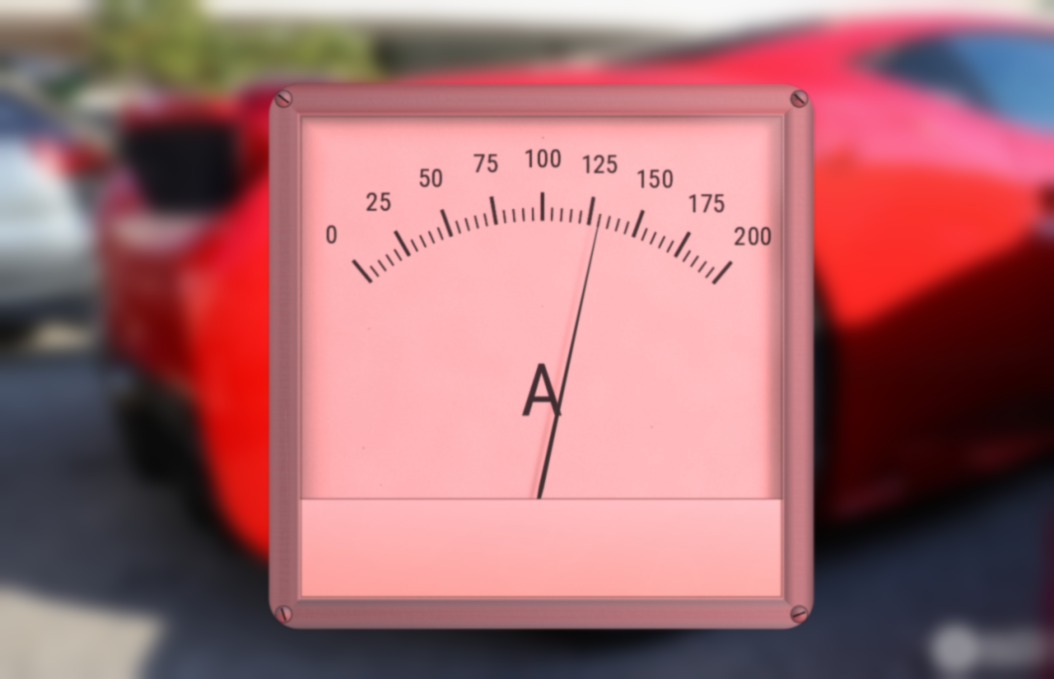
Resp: 130 A
